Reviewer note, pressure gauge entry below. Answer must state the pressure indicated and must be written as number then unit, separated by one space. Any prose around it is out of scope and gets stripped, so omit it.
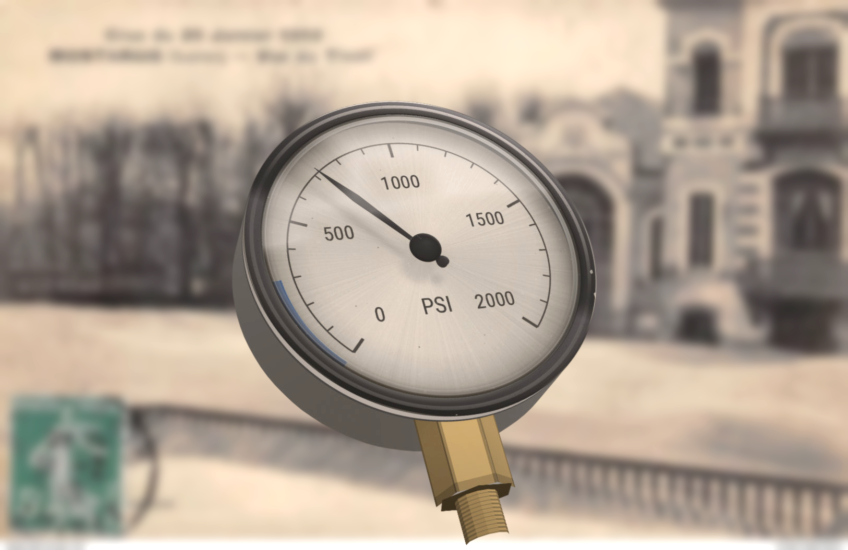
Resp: 700 psi
